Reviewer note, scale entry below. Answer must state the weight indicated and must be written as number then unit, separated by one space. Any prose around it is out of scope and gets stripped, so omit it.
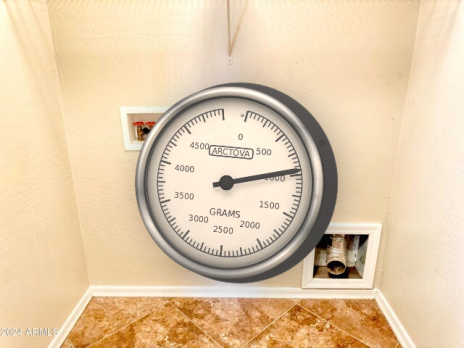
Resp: 950 g
